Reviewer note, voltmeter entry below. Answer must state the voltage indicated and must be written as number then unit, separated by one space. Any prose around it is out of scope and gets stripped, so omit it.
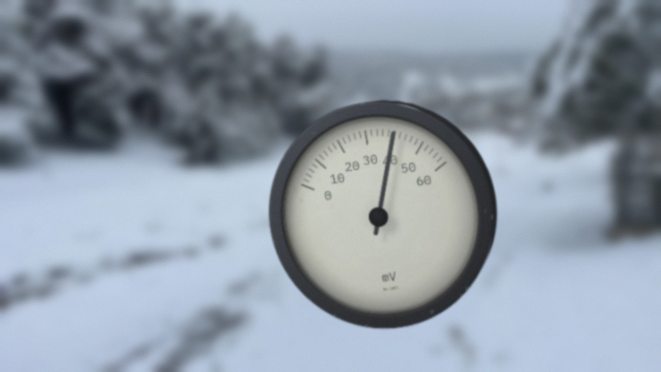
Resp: 40 mV
